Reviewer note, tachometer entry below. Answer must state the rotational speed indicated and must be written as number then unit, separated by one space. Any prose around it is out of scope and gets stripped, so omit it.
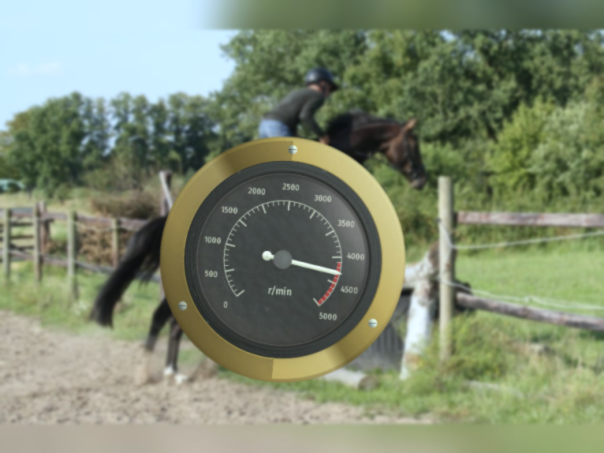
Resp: 4300 rpm
